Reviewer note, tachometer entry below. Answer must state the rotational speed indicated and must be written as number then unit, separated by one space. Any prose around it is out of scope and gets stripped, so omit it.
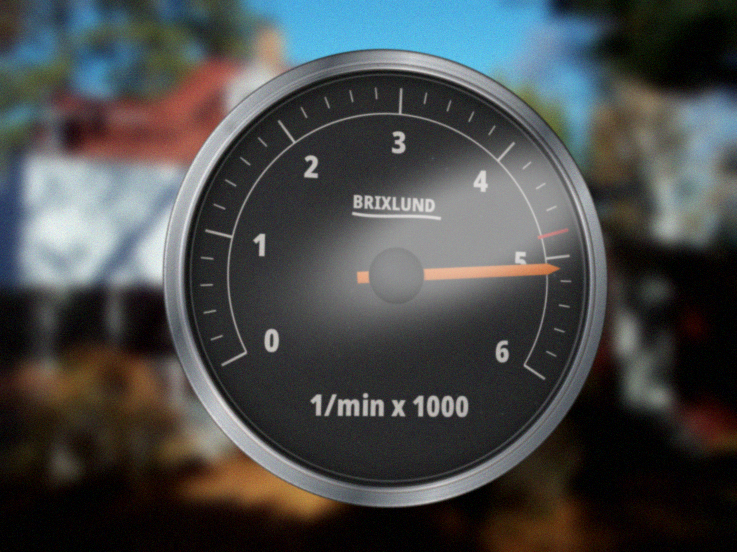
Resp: 5100 rpm
